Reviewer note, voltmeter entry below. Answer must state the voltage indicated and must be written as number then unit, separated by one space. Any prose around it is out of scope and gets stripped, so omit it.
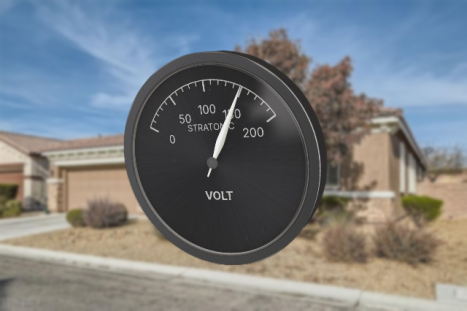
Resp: 150 V
